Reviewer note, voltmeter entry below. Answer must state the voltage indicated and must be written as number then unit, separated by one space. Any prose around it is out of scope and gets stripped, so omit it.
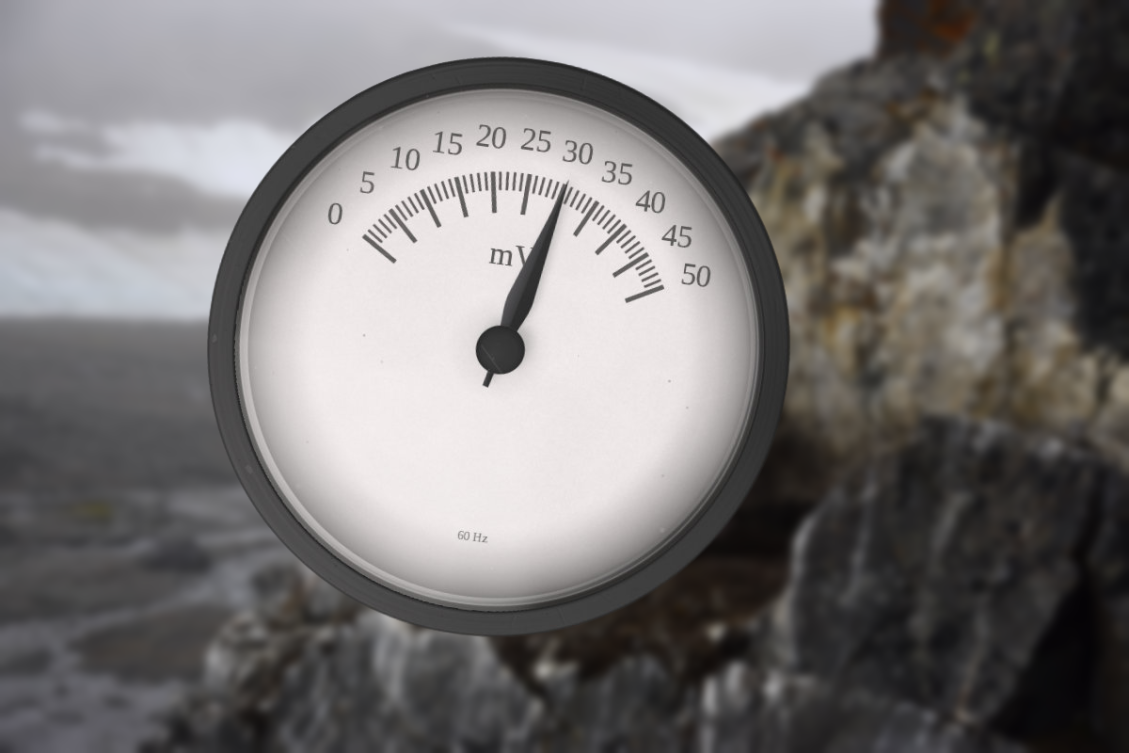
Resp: 30 mV
